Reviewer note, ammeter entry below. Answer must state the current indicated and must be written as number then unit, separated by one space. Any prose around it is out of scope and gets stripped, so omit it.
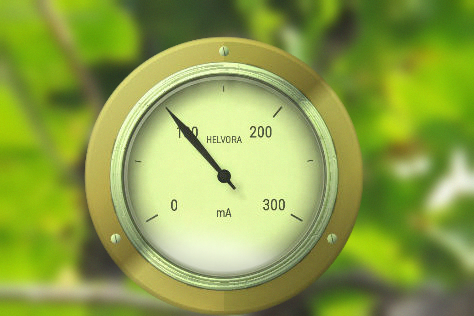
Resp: 100 mA
